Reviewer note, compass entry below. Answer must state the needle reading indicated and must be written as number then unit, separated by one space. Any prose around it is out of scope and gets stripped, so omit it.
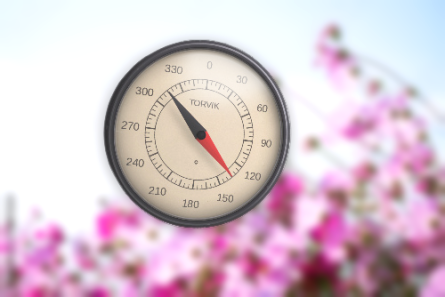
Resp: 135 °
